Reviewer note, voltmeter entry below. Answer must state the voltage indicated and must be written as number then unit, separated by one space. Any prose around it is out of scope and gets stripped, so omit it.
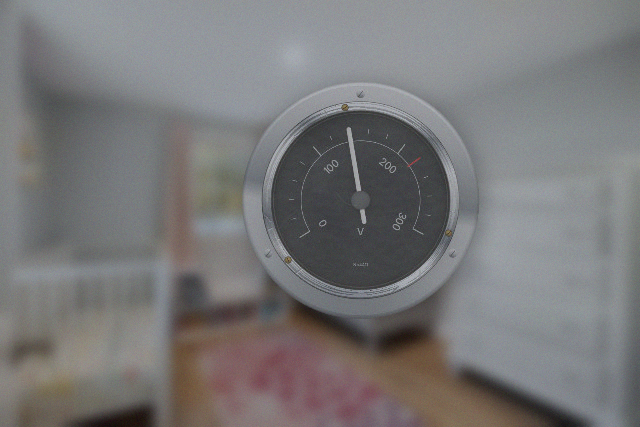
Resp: 140 V
